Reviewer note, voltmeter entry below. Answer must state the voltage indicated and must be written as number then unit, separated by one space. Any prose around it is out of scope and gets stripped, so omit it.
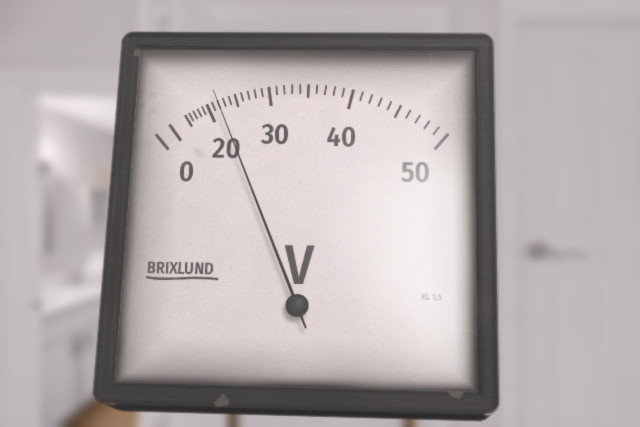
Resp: 22 V
